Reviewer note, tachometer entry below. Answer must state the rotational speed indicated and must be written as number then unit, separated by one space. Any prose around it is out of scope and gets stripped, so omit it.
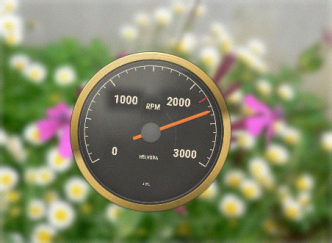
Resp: 2350 rpm
